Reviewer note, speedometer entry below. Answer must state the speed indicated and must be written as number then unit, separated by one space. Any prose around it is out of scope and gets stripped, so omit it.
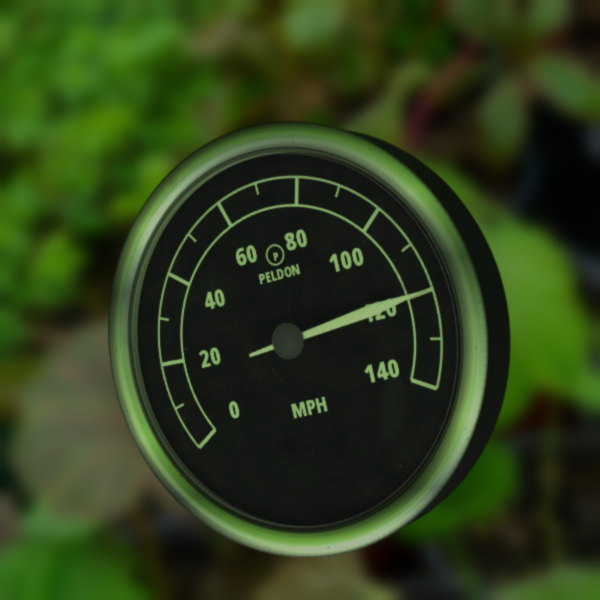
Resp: 120 mph
